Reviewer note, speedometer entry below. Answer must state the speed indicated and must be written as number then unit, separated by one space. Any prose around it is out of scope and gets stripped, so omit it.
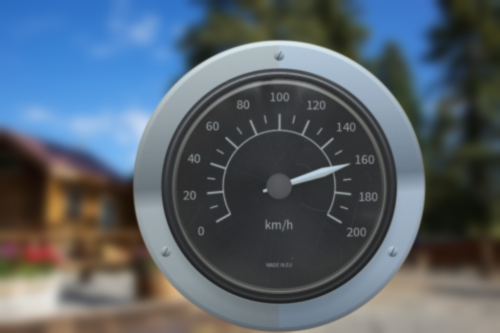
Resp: 160 km/h
